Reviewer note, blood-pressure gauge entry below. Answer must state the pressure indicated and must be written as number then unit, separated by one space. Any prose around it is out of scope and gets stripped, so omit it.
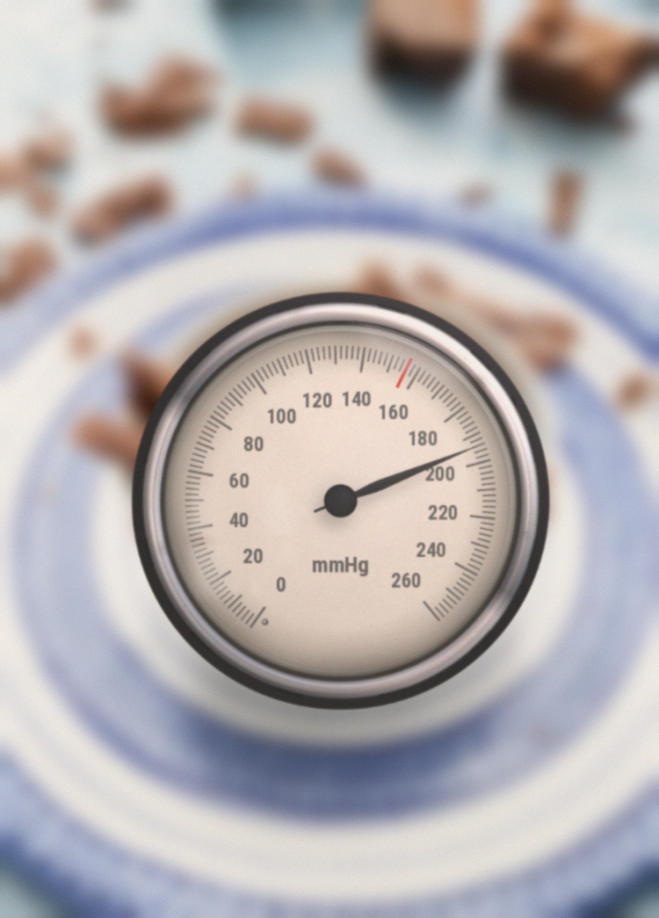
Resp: 194 mmHg
